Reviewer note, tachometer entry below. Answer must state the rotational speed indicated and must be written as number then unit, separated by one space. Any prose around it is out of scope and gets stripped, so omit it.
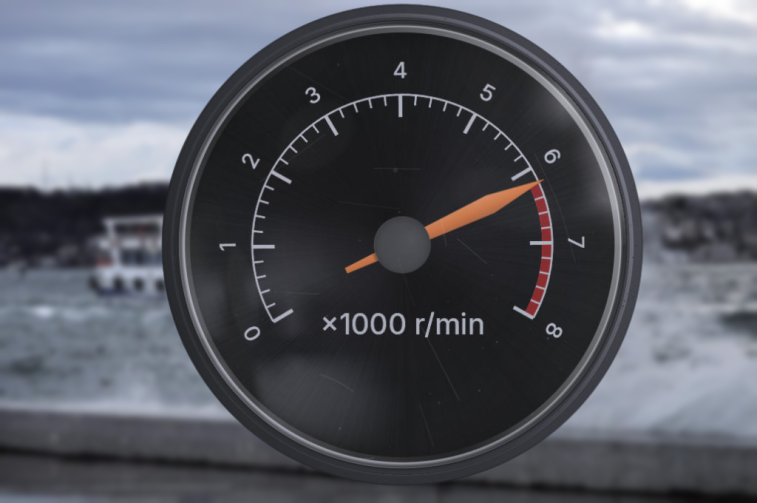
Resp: 6200 rpm
